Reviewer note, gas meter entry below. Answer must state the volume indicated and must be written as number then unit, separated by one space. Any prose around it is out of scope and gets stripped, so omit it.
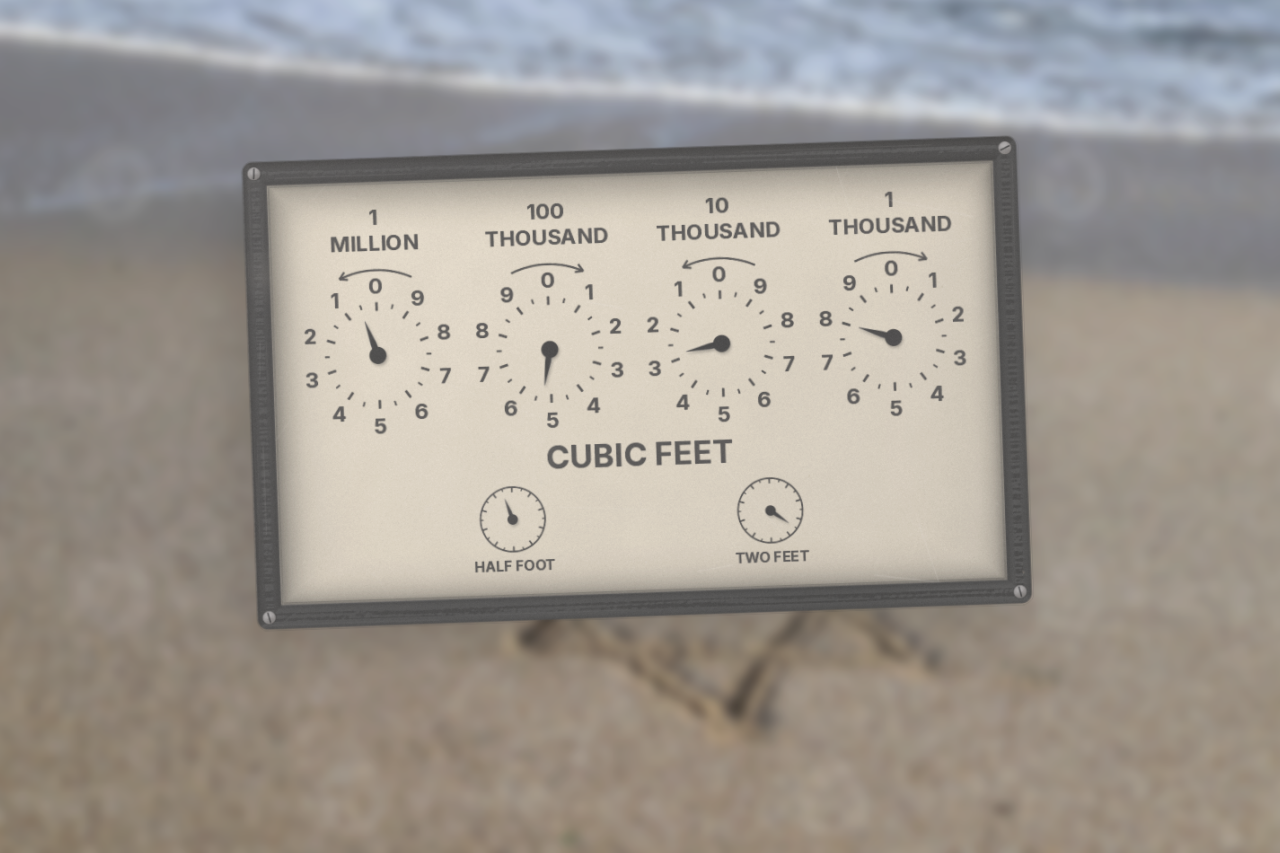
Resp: 52800 ft³
